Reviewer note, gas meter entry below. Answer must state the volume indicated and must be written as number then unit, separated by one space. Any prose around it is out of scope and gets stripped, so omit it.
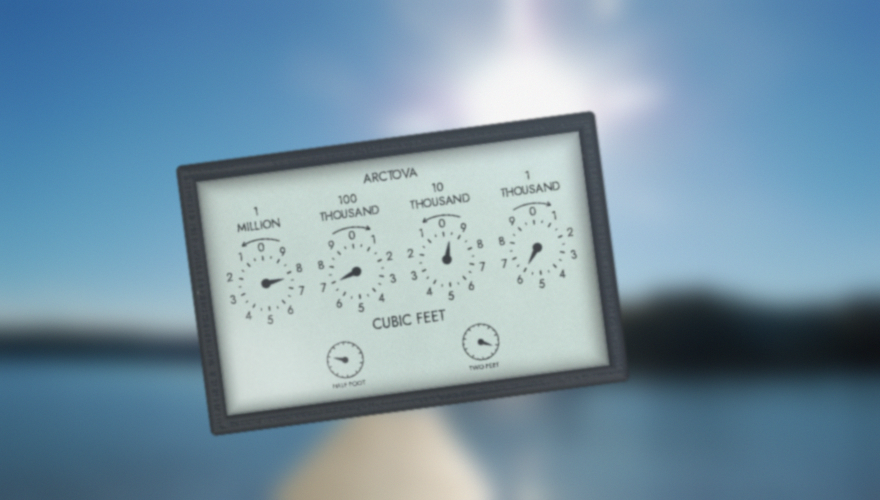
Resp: 769600 ft³
